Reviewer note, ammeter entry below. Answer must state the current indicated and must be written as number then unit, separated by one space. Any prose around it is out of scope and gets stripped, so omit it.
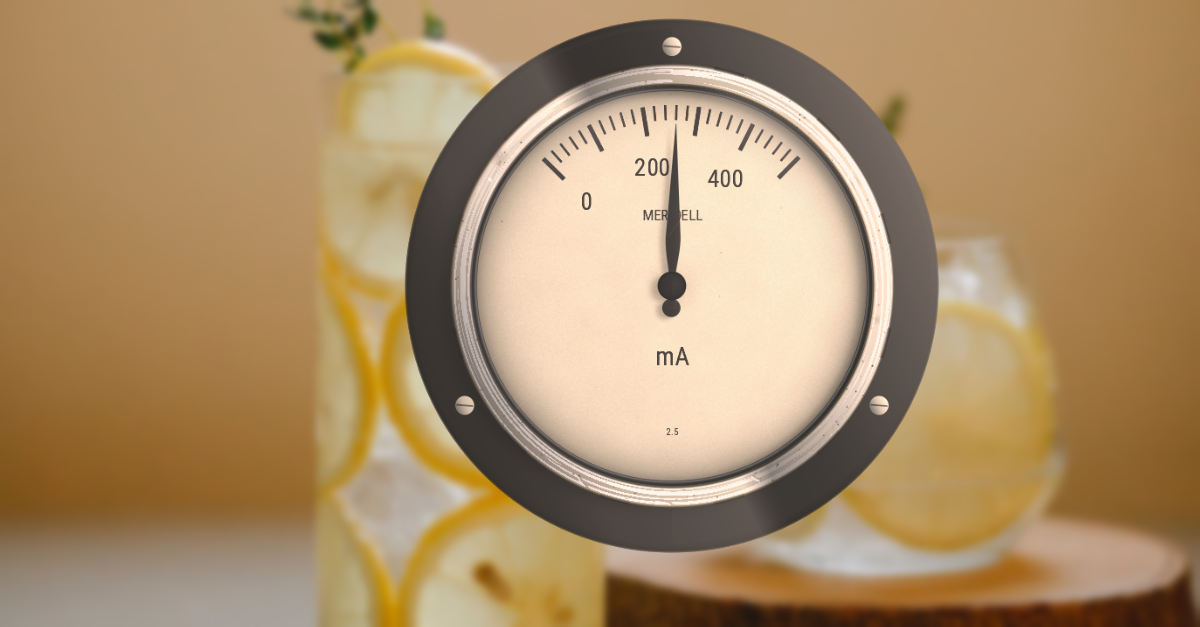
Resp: 260 mA
